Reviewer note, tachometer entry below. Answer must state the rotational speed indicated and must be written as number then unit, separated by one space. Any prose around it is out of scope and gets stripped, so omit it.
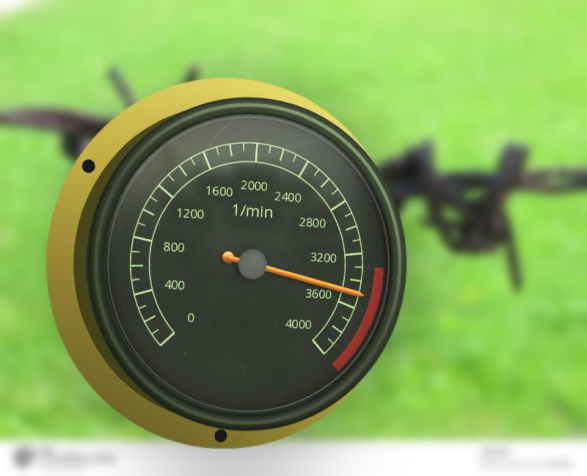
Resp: 3500 rpm
